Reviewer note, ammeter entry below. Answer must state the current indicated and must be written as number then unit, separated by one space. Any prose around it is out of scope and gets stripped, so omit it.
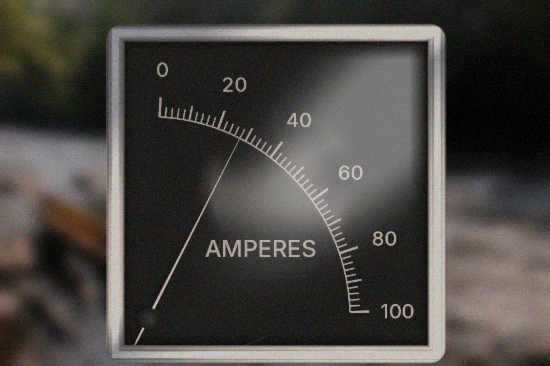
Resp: 28 A
